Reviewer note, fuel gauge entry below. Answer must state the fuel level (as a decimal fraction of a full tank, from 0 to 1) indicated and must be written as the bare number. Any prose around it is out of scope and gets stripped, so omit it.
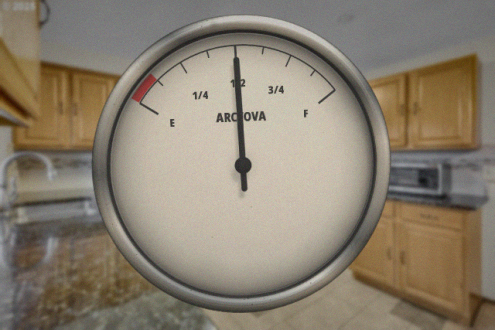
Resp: 0.5
